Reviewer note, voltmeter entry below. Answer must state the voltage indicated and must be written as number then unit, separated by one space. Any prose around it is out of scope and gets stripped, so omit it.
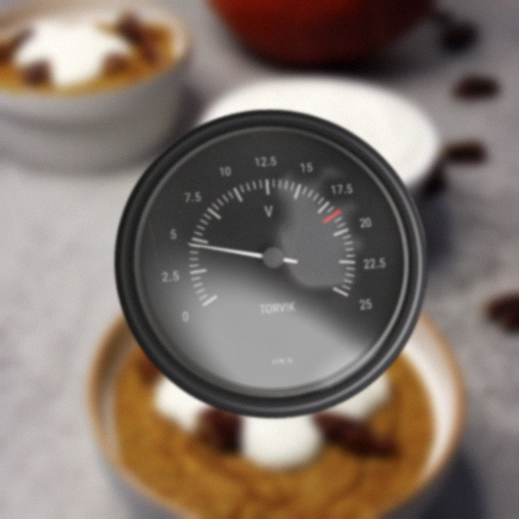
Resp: 4.5 V
